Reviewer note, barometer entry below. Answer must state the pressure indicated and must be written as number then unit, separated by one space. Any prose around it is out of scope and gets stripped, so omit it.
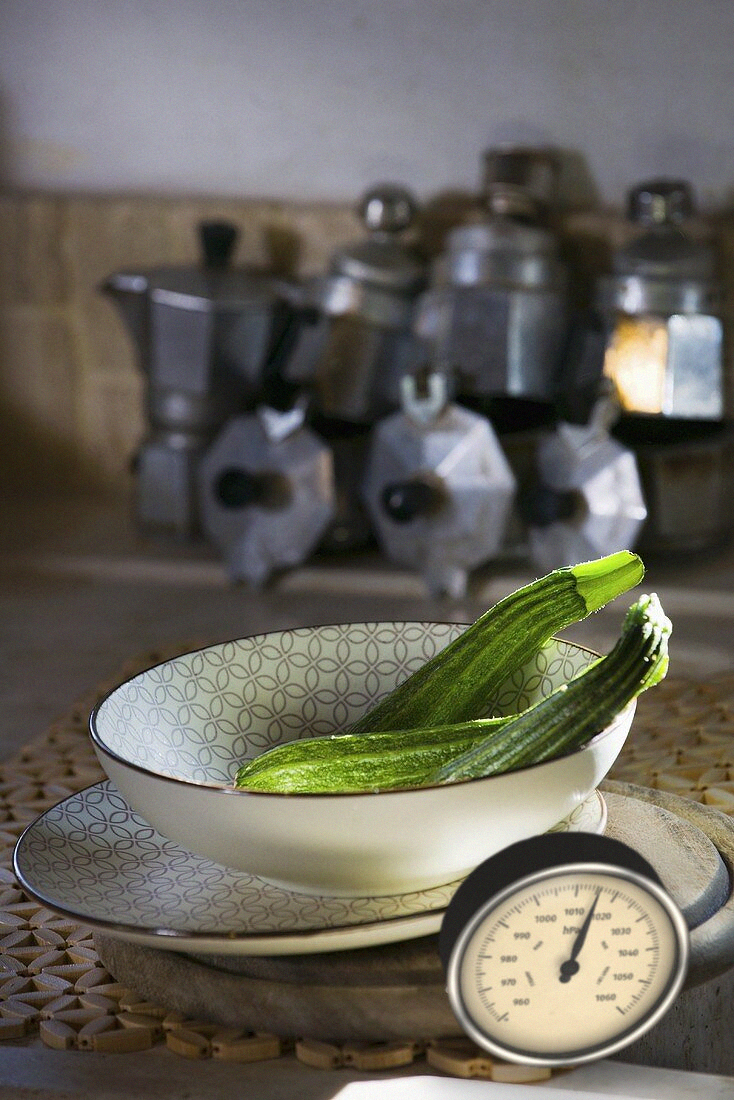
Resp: 1015 hPa
